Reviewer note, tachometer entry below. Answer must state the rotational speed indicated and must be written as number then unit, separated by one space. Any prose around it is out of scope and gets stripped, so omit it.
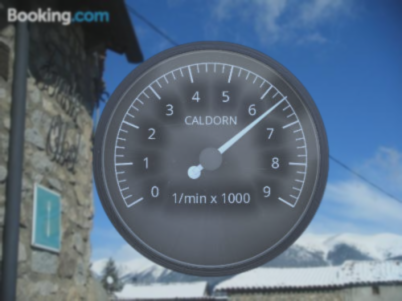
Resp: 6400 rpm
